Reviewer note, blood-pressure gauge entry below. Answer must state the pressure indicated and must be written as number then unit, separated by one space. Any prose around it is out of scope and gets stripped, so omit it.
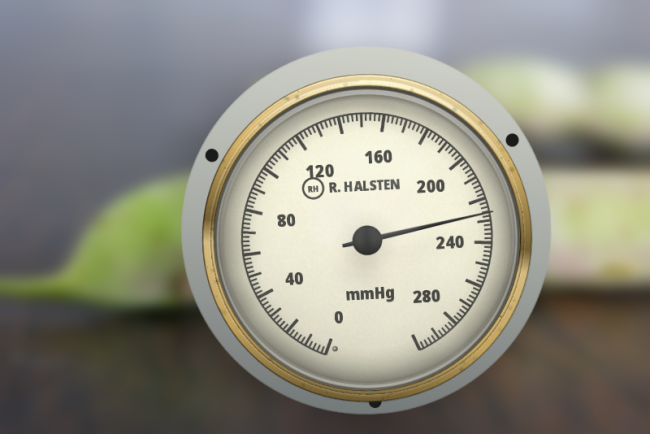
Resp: 226 mmHg
